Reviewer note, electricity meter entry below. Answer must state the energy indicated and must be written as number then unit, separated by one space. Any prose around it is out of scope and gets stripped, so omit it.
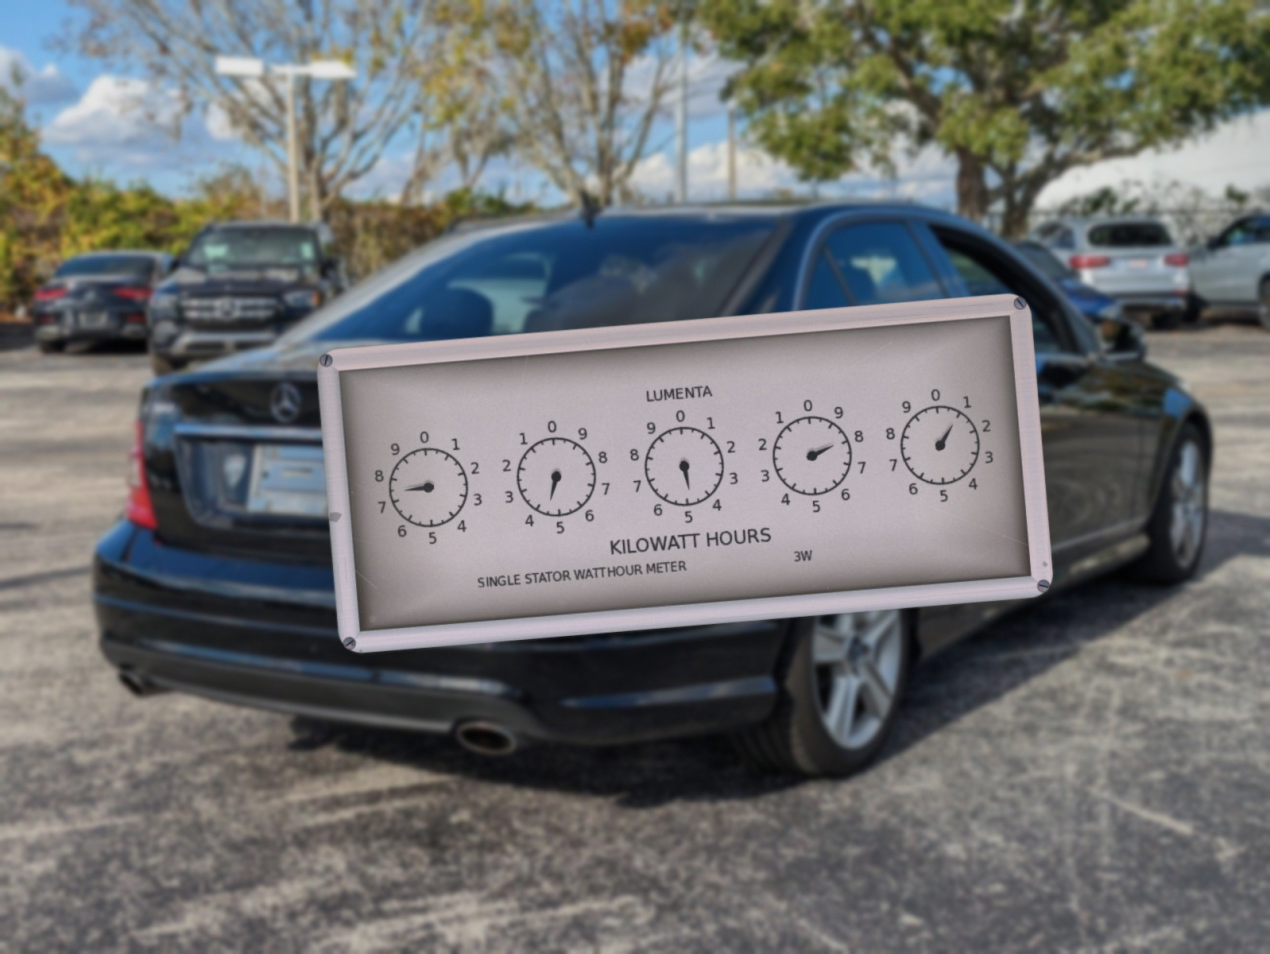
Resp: 74481 kWh
